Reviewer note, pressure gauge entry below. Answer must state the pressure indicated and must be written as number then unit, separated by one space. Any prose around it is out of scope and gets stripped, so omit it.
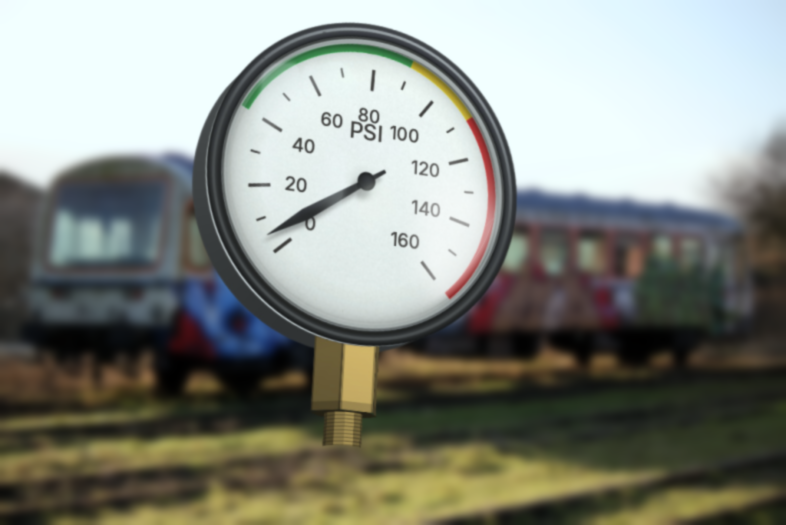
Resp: 5 psi
